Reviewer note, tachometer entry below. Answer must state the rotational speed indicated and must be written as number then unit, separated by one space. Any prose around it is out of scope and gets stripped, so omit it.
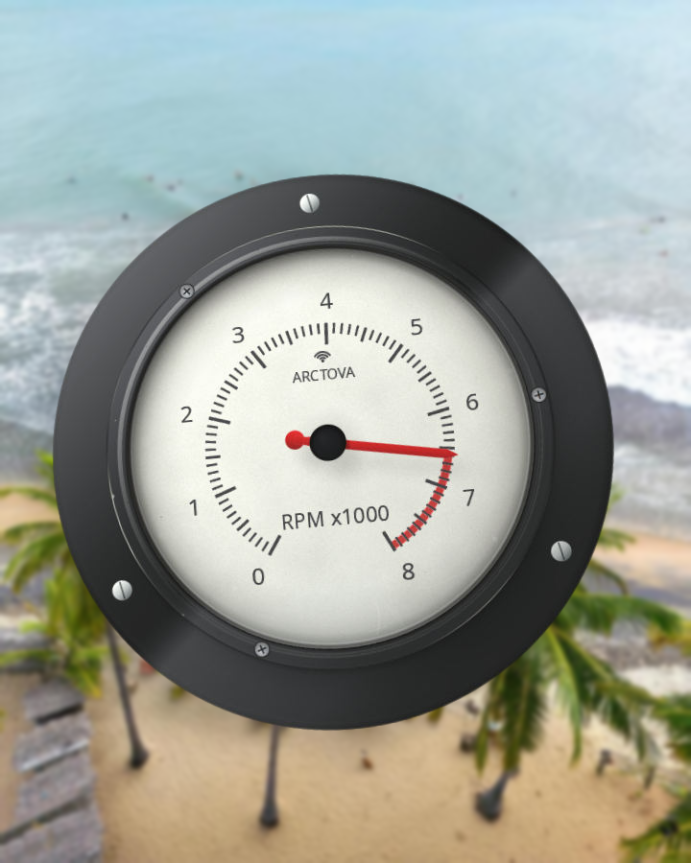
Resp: 6600 rpm
